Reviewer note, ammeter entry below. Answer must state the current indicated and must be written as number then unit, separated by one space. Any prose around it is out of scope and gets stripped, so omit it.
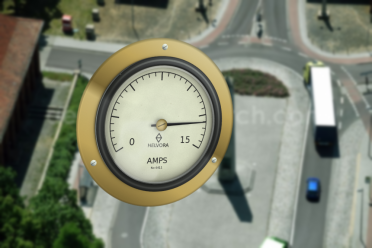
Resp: 13 A
